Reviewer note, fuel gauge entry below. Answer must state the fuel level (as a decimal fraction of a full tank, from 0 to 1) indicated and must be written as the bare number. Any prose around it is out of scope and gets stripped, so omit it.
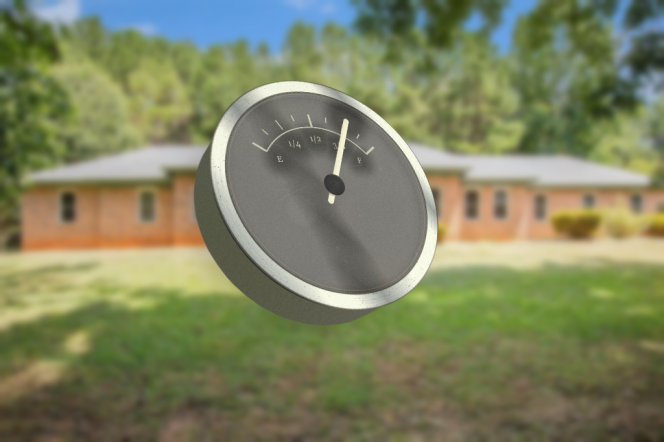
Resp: 0.75
